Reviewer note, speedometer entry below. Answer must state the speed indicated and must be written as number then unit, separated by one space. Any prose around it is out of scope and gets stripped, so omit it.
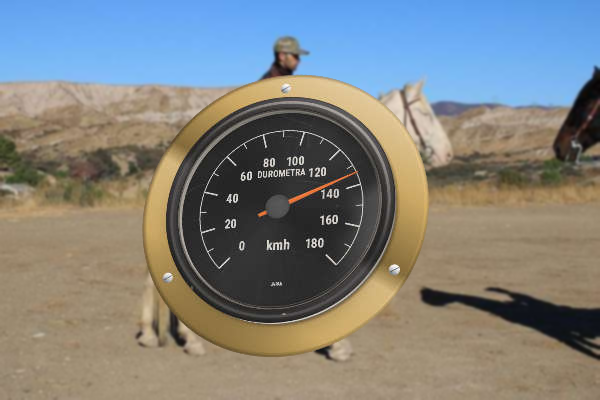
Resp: 135 km/h
